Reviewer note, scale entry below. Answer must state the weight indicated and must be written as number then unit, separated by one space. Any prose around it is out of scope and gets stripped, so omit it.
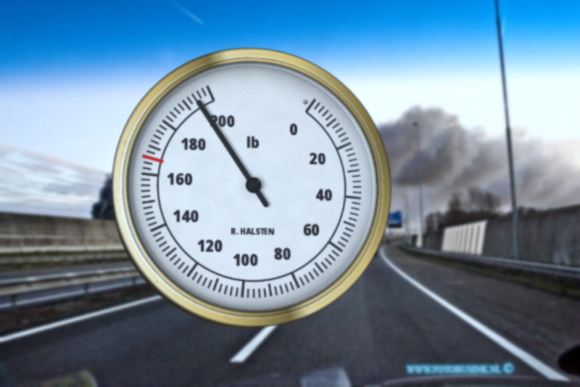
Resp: 194 lb
